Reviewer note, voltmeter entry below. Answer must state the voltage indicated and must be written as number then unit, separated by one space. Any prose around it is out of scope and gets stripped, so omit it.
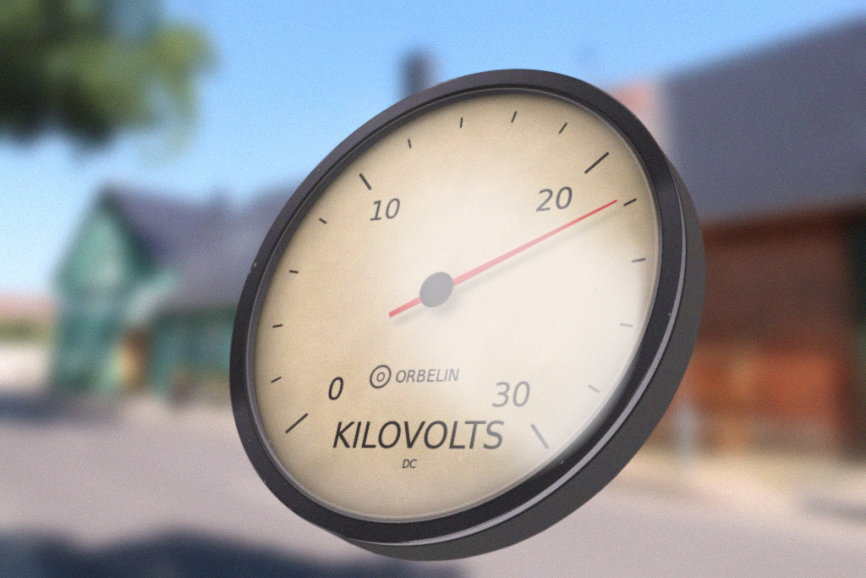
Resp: 22 kV
